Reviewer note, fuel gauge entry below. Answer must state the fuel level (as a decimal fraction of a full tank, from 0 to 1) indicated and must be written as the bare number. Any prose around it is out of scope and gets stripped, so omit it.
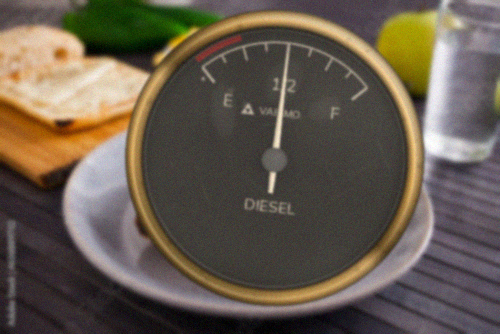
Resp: 0.5
